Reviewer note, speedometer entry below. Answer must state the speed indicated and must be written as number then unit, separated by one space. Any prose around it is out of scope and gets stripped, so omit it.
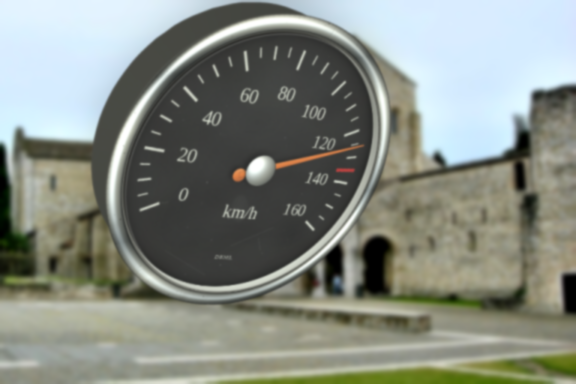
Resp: 125 km/h
